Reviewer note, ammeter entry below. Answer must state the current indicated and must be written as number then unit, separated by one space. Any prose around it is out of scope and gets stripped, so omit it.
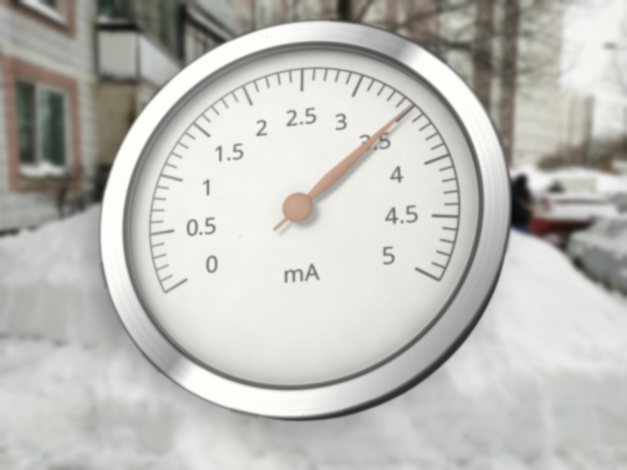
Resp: 3.5 mA
